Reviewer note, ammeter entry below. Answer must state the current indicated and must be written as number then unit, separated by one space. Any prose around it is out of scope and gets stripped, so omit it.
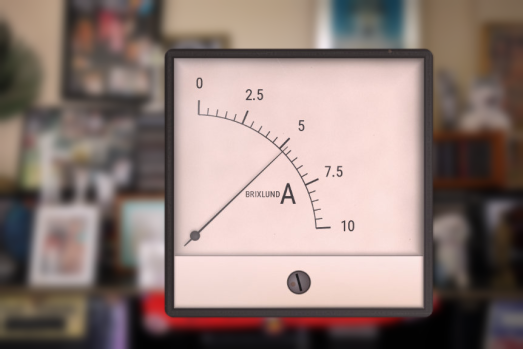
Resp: 5.25 A
